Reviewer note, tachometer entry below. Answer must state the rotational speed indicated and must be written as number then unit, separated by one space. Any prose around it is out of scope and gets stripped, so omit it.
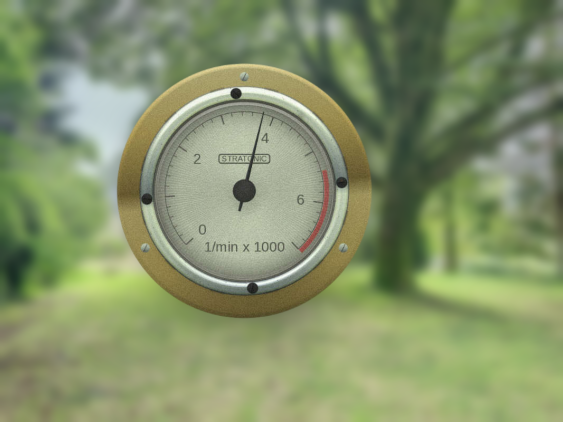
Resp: 3800 rpm
